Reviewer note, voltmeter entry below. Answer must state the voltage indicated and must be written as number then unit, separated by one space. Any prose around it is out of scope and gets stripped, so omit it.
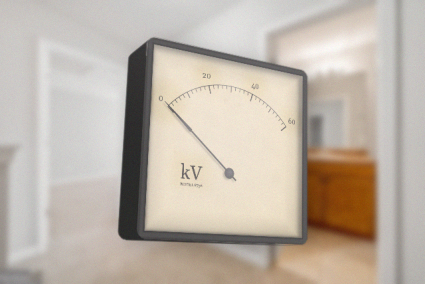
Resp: 0 kV
